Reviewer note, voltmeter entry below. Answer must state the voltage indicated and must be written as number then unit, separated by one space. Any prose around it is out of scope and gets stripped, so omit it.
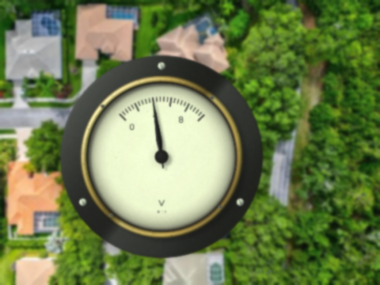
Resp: 4 V
